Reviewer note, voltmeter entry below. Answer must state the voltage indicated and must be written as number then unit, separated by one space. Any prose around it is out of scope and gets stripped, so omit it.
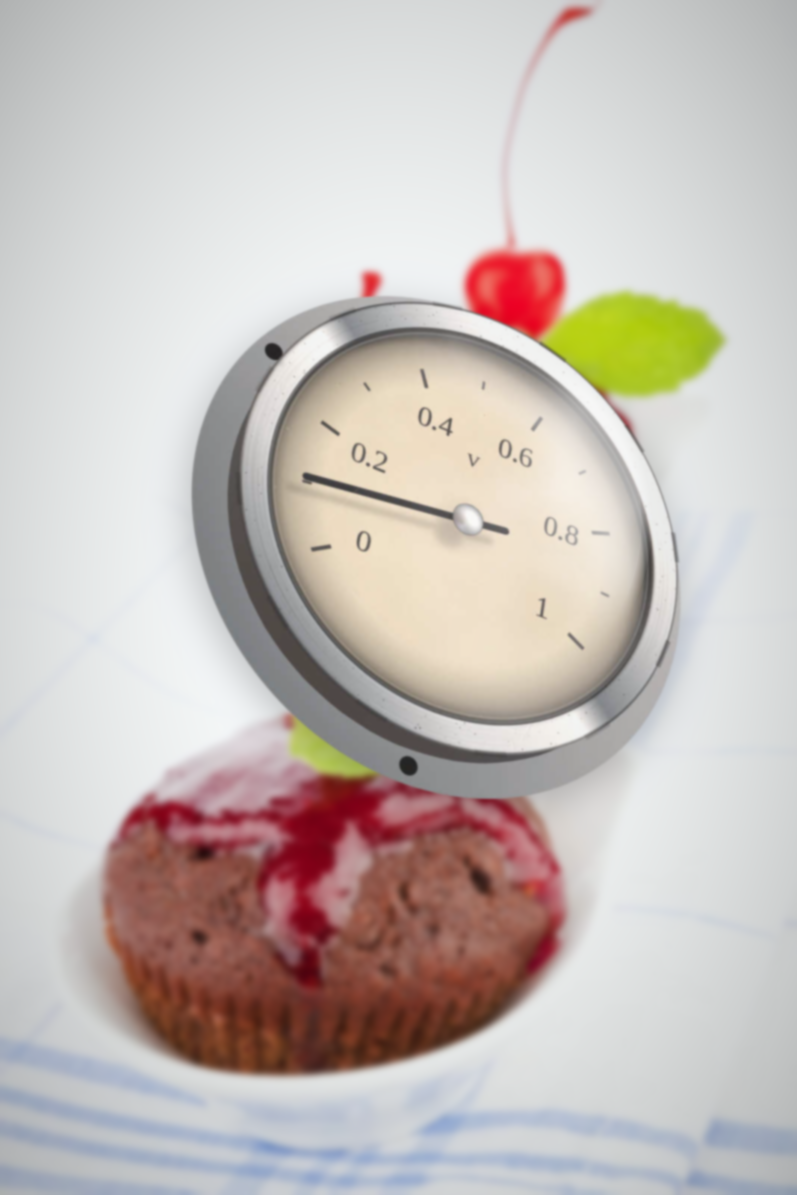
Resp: 0.1 V
